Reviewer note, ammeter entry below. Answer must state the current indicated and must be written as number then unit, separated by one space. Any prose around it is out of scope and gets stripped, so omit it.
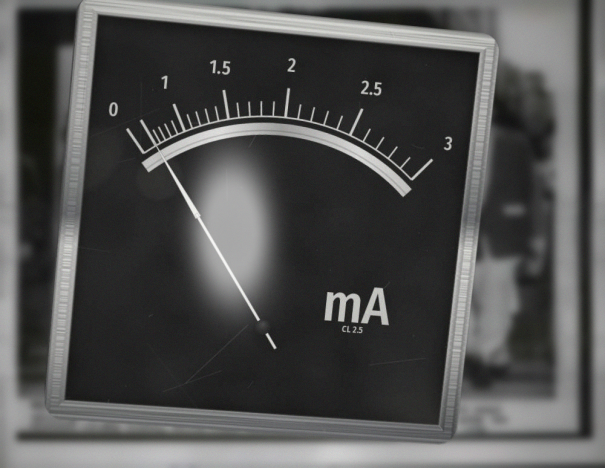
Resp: 0.5 mA
